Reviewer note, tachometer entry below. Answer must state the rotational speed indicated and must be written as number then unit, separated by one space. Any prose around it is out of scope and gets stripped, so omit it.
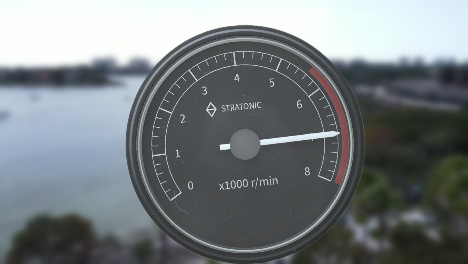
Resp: 7000 rpm
